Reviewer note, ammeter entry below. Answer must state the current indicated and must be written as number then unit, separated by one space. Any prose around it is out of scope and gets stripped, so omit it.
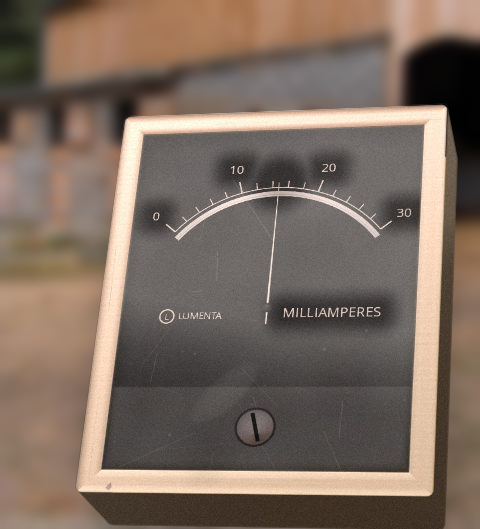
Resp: 15 mA
